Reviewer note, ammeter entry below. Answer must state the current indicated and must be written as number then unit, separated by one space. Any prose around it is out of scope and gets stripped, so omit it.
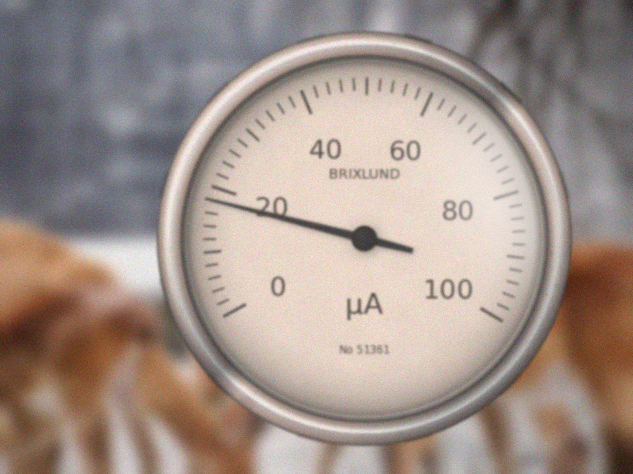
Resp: 18 µA
